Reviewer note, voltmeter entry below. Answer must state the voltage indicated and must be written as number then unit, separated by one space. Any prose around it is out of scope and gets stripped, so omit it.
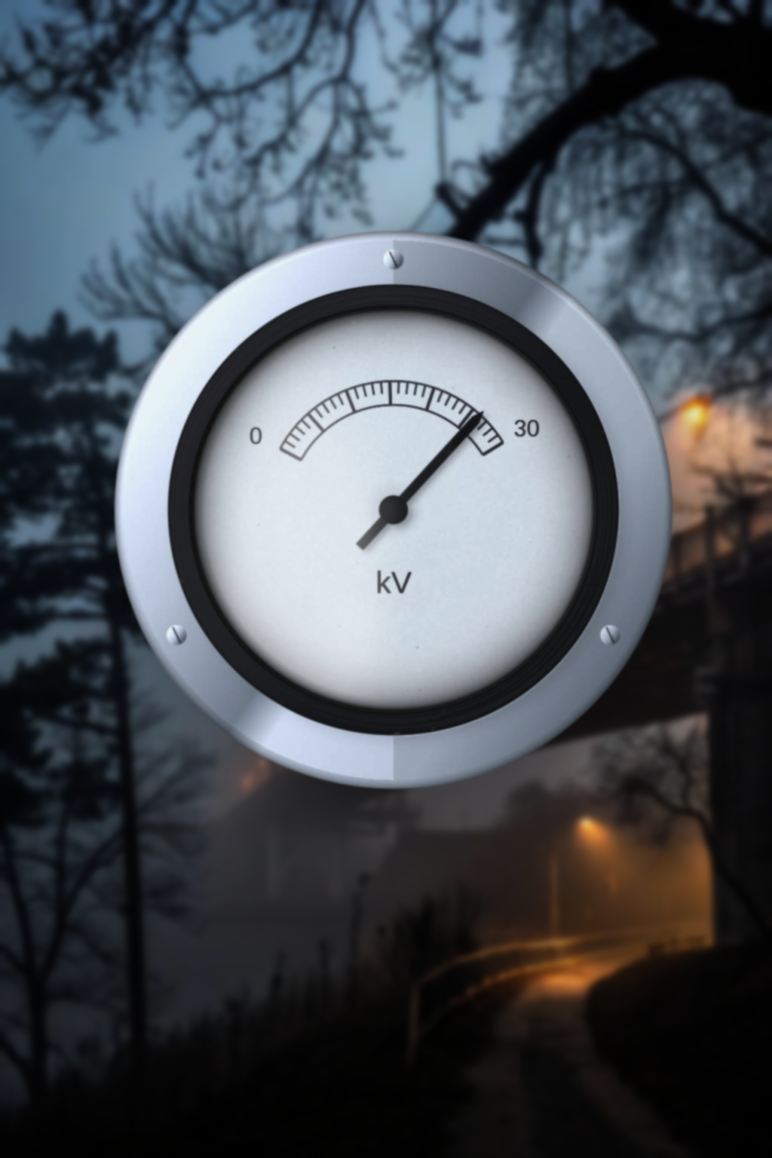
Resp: 26 kV
